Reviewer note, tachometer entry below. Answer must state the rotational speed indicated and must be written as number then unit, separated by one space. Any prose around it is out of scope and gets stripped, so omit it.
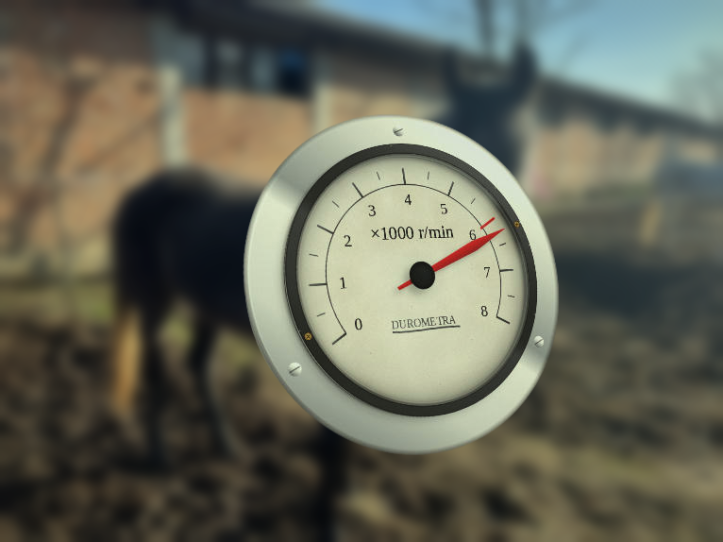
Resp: 6250 rpm
